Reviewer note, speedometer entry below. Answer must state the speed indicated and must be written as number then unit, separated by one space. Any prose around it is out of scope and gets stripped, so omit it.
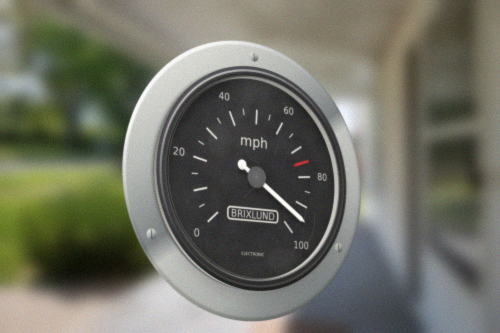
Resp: 95 mph
